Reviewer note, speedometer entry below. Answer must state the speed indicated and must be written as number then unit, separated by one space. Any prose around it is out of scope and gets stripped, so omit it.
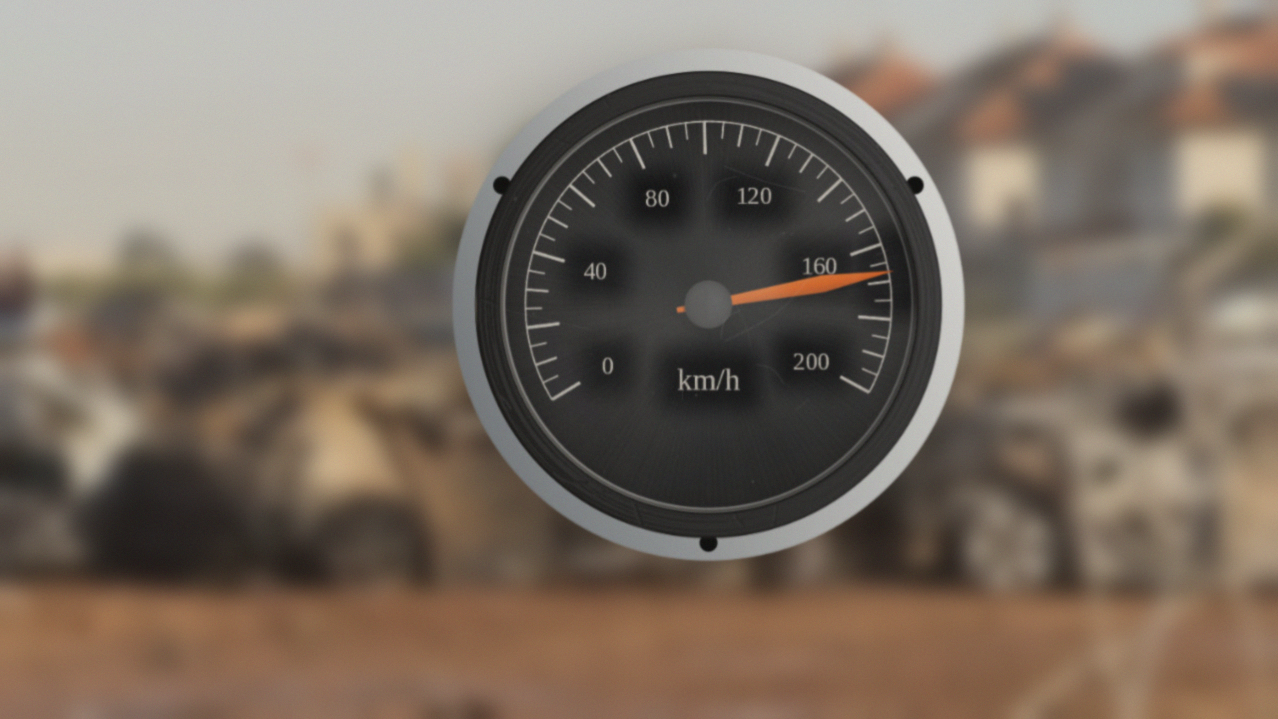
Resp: 167.5 km/h
